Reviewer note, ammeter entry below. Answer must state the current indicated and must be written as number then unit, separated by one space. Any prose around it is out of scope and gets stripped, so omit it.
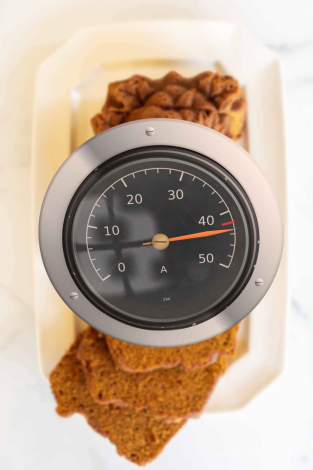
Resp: 43 A
